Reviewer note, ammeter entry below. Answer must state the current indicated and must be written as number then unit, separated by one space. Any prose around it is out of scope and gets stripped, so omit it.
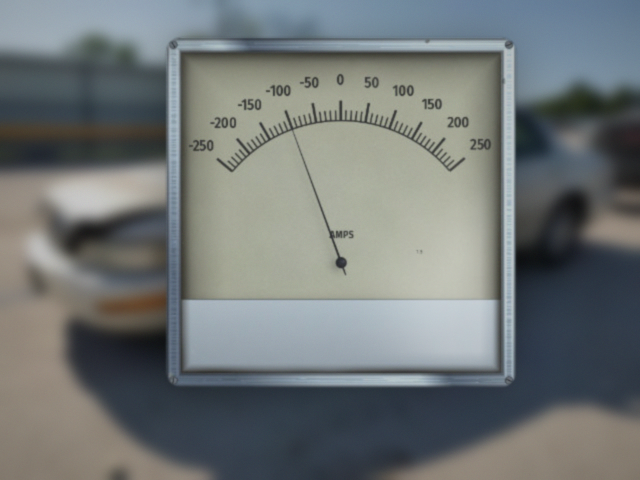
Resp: -100 A
